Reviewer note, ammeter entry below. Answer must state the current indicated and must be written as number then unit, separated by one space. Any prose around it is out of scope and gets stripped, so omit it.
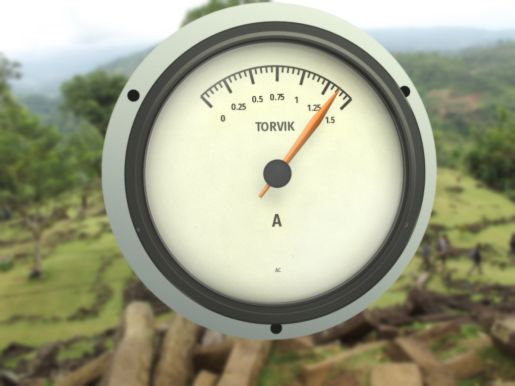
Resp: 1.35 A
